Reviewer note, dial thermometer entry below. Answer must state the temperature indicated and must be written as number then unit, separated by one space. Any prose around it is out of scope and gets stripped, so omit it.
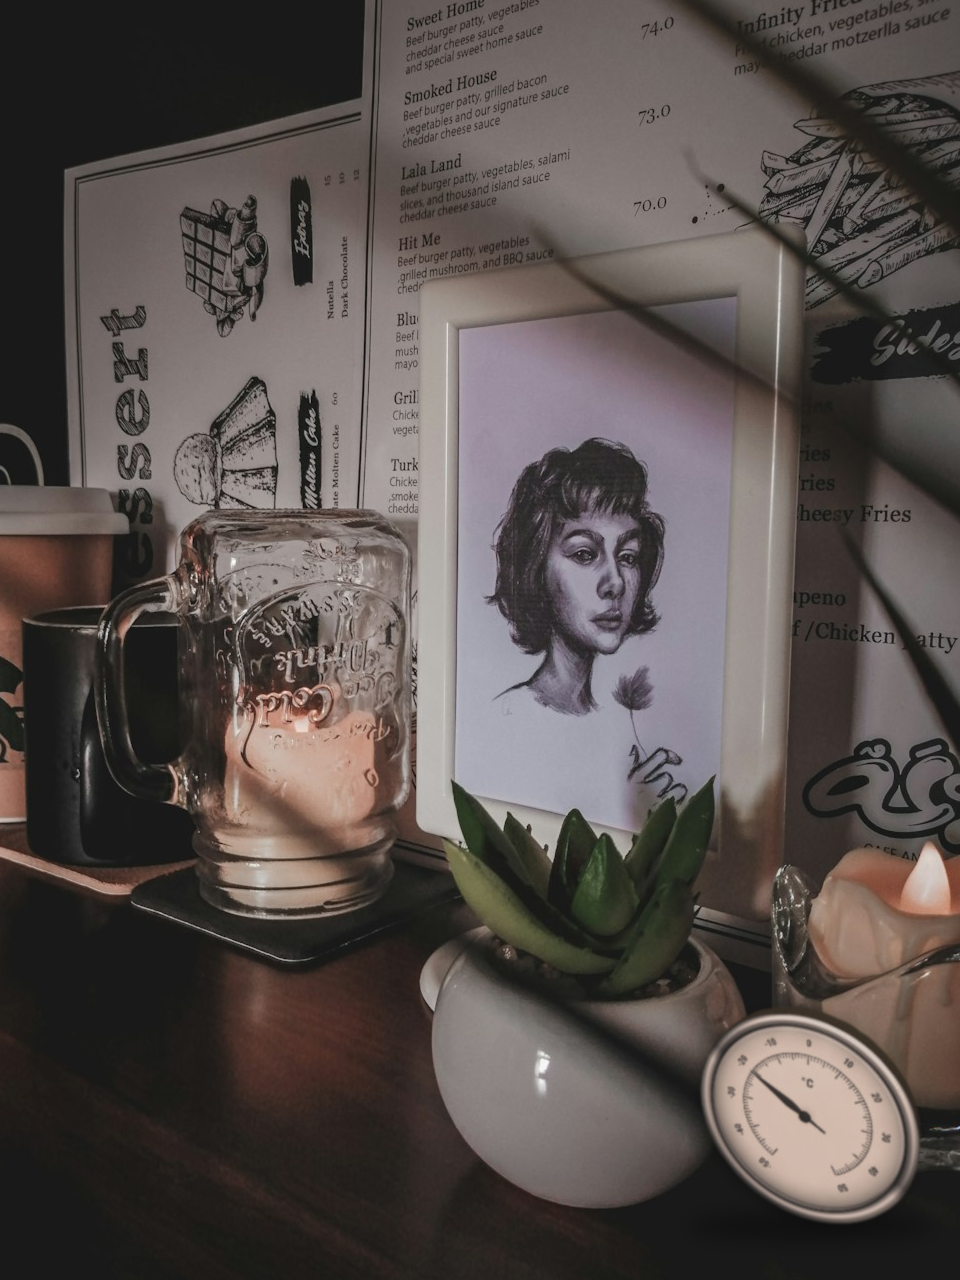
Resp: -20 °C
